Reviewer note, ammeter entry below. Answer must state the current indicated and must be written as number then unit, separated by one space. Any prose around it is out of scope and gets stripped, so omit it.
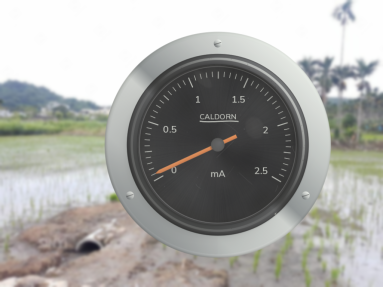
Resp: 0.05 mA
